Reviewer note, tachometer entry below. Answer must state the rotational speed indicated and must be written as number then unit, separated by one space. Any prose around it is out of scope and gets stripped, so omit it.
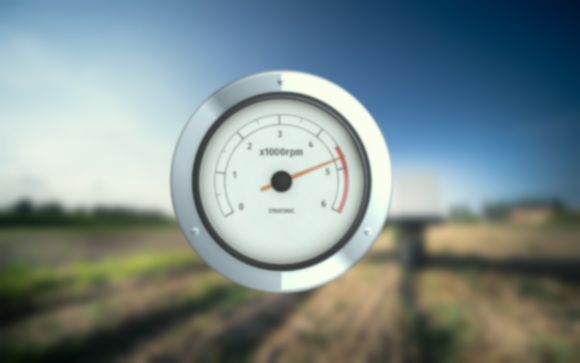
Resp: 4750 rpm
